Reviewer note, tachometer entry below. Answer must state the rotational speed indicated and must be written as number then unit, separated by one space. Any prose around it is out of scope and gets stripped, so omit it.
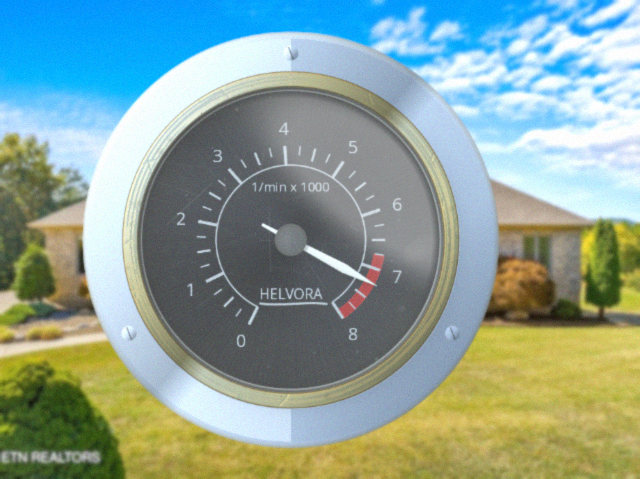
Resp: 7250 rpm
